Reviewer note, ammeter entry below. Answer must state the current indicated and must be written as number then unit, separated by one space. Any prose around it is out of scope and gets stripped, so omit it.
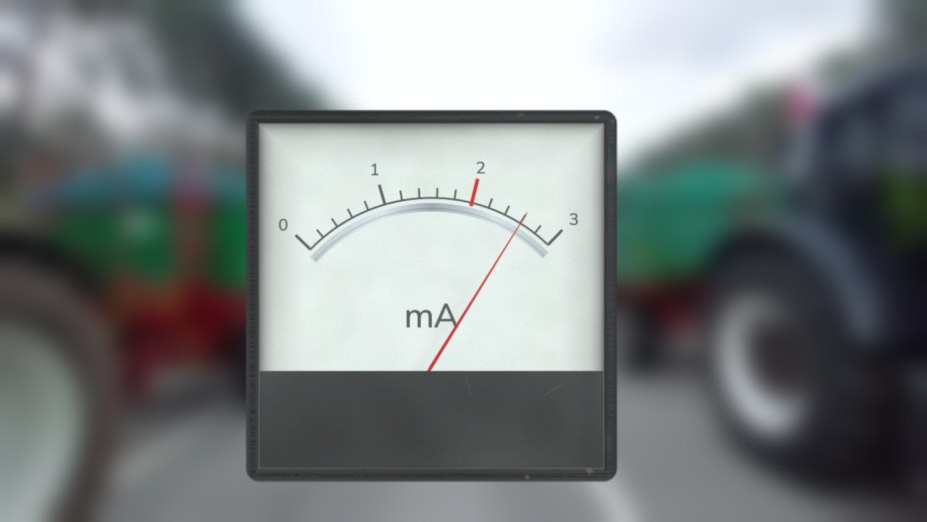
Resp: 2.6 mA
